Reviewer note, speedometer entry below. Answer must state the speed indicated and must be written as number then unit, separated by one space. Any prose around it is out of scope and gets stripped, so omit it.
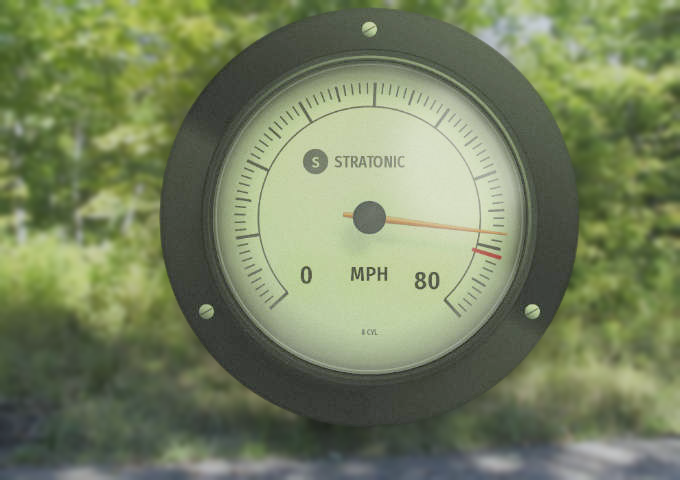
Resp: 68 mph
